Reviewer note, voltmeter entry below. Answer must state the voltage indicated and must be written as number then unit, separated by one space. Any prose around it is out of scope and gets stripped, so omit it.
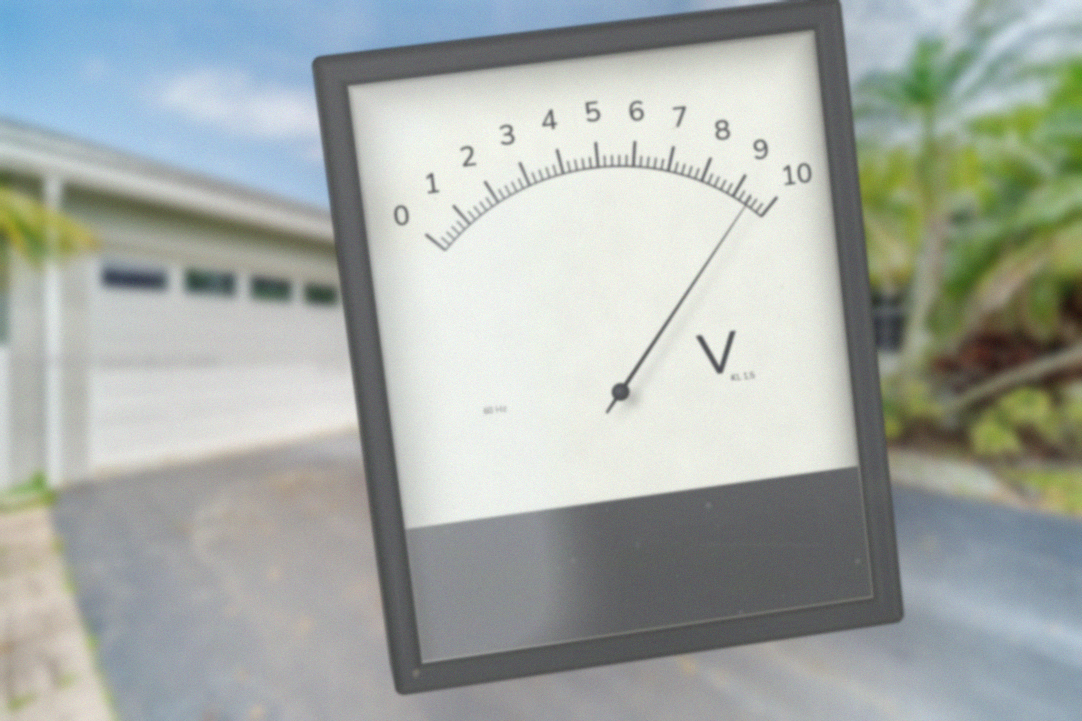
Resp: 9.4 V
